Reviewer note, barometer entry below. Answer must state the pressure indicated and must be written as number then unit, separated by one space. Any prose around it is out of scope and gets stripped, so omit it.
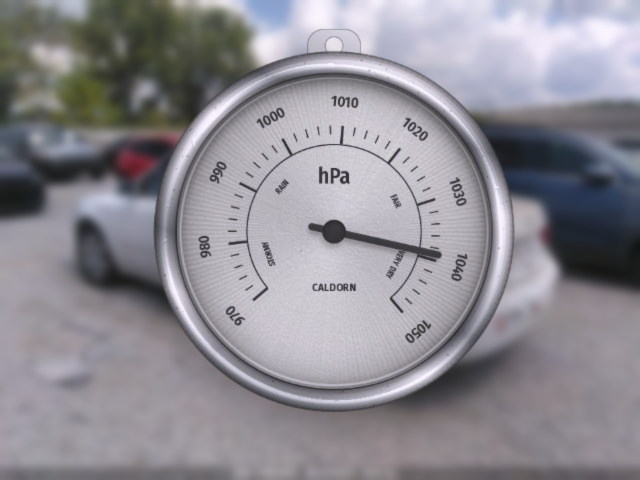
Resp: 1039 hPa
